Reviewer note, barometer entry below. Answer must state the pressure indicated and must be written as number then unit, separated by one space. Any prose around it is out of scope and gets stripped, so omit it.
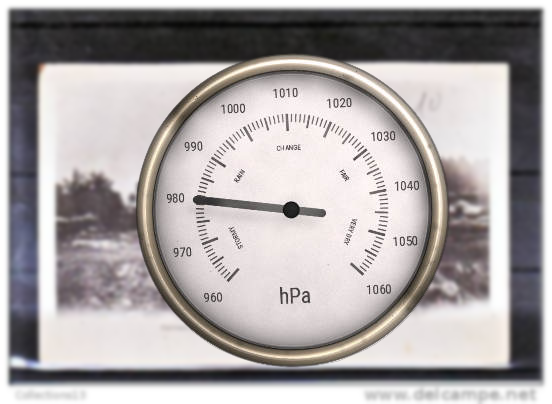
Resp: 980 hPa
